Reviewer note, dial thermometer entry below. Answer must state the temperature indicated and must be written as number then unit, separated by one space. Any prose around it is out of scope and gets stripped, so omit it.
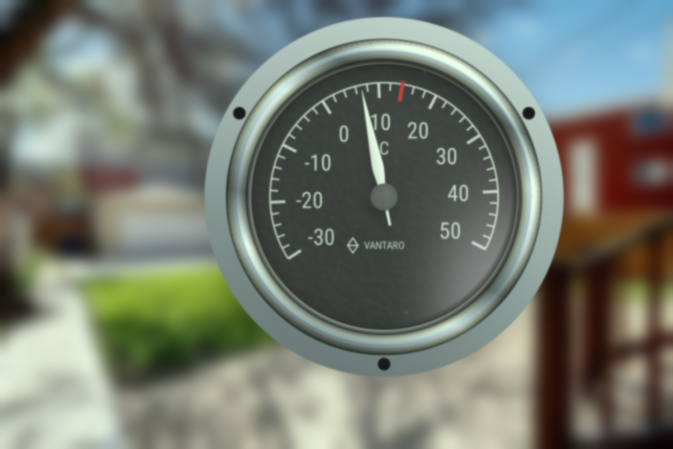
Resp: 7 °C
